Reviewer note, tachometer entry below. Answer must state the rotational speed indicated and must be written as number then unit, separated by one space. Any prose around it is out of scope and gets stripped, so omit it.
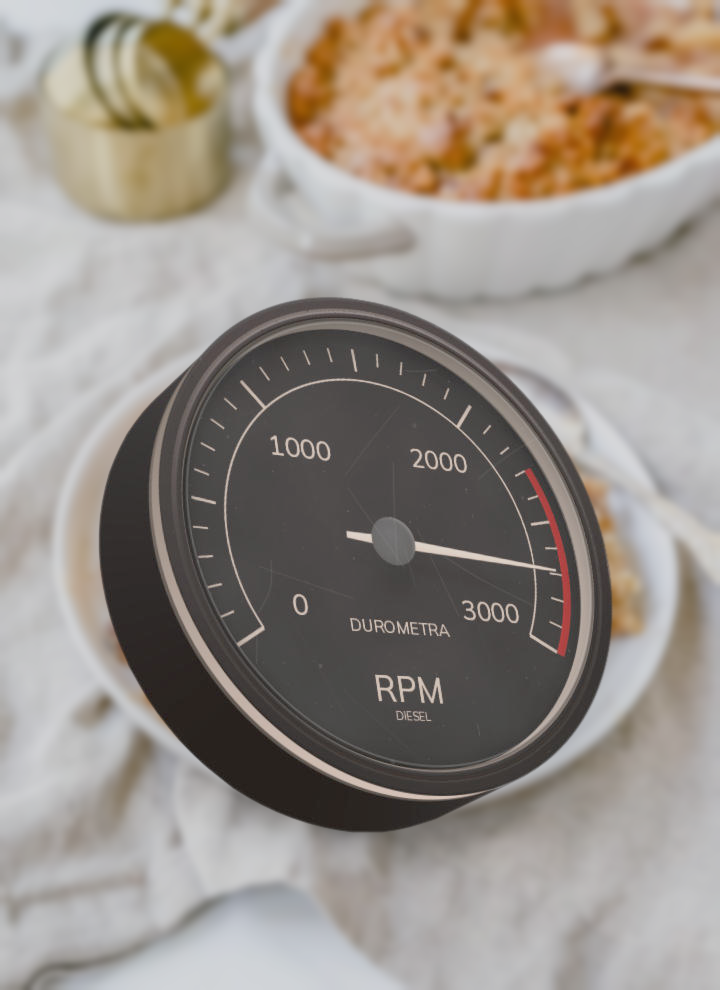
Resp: 2700 rpm
